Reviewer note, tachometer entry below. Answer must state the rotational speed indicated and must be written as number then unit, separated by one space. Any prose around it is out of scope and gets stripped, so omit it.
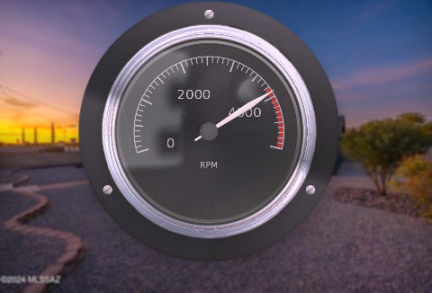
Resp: 3900 rpm
